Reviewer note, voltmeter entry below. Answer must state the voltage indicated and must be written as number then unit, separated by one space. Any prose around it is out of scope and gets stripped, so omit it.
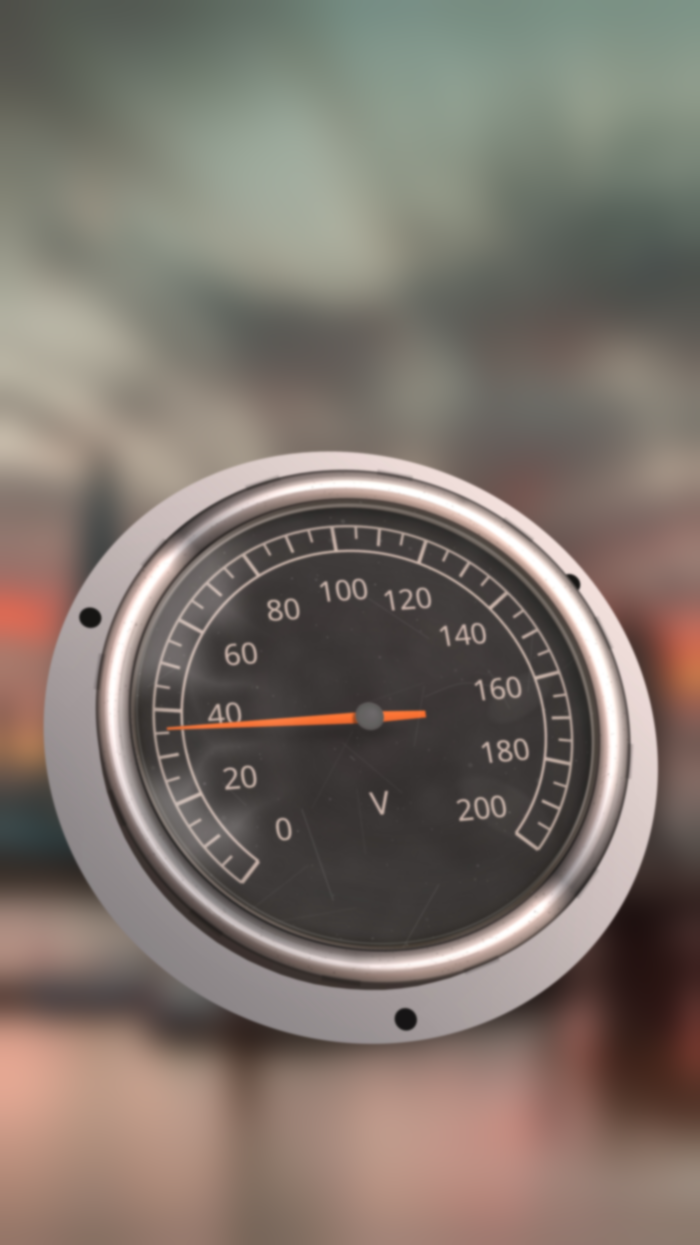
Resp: 35 V
